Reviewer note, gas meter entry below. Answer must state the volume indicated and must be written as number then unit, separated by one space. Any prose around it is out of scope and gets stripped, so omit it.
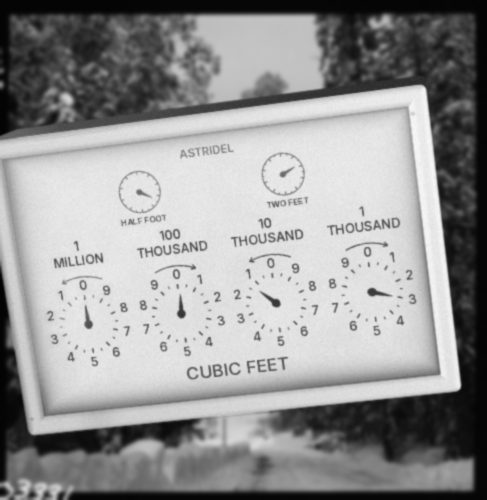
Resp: 1300 ft³
